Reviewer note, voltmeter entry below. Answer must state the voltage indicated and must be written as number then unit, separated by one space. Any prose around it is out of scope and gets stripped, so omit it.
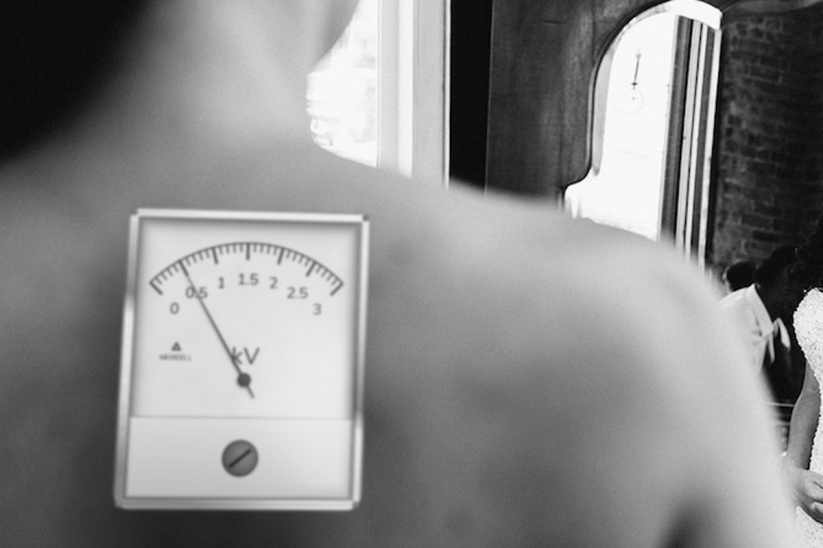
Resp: 0.5 kV
